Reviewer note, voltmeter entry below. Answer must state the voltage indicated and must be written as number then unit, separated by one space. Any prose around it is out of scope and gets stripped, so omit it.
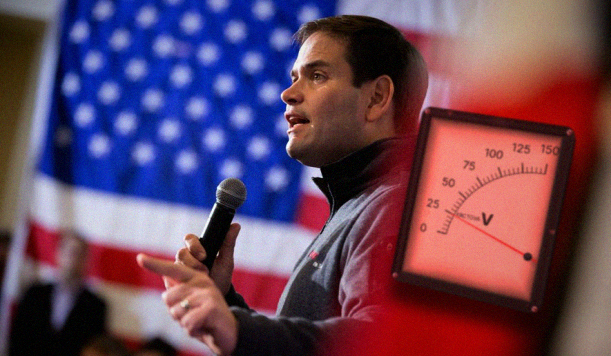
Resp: 25 V
